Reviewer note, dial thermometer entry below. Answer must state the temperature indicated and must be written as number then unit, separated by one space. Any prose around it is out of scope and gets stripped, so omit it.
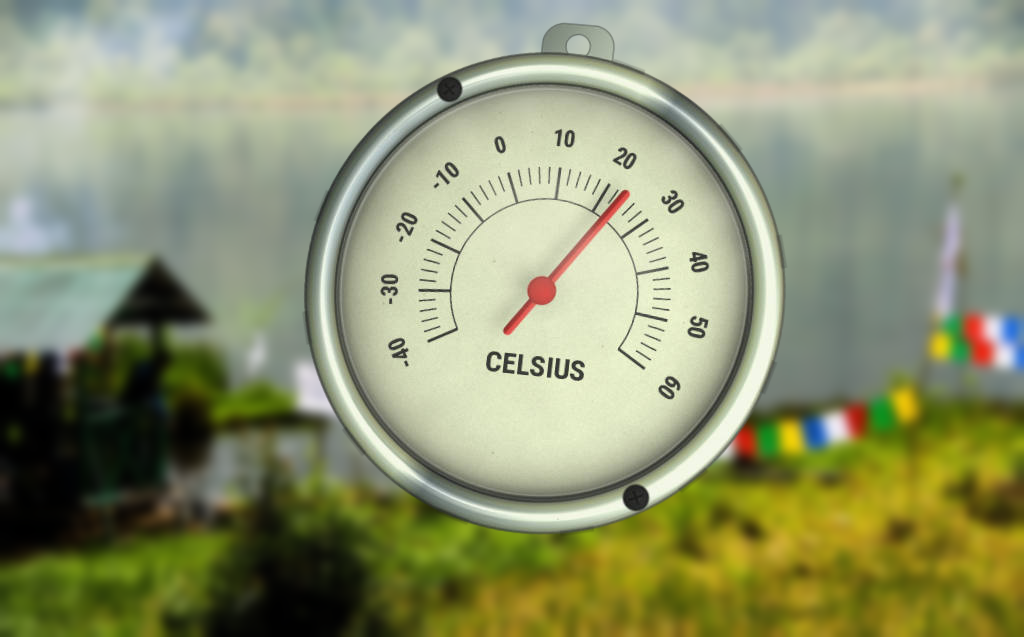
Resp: 24 °C
